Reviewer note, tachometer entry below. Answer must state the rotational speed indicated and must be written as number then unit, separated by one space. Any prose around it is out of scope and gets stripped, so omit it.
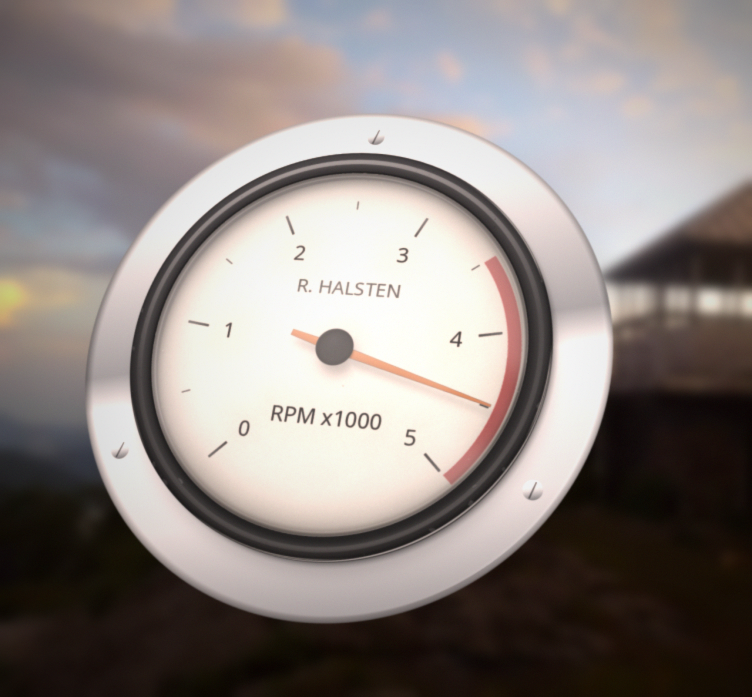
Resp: 4500 rpm
